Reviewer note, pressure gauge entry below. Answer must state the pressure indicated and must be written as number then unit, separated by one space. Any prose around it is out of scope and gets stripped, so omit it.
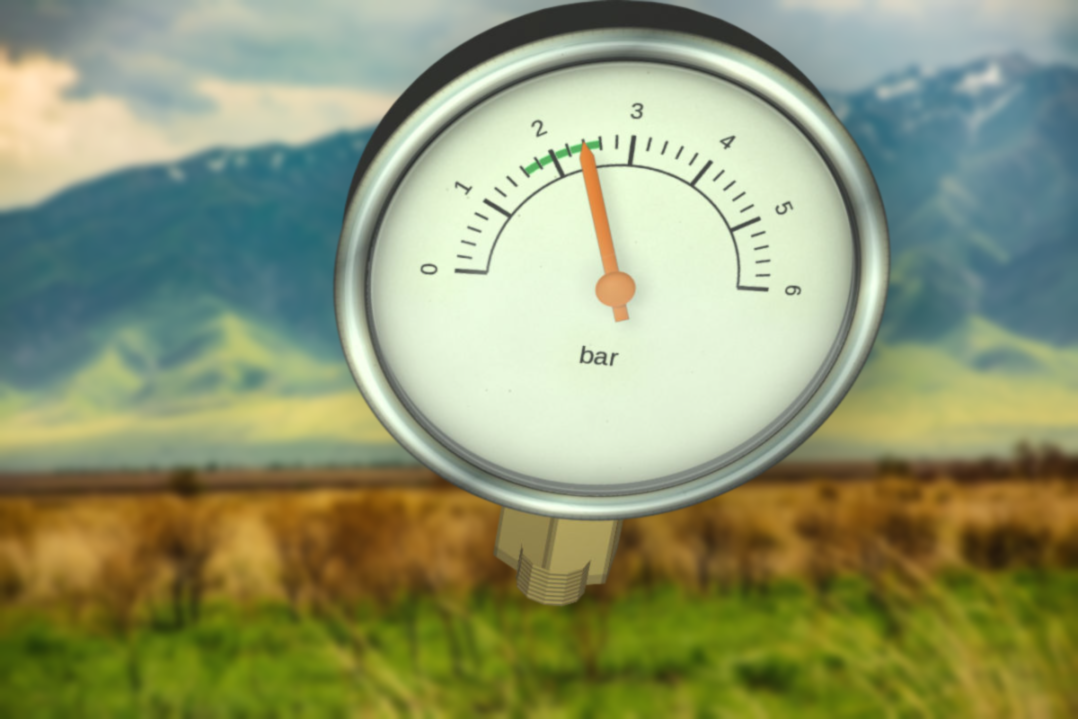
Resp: 2.4 bar
